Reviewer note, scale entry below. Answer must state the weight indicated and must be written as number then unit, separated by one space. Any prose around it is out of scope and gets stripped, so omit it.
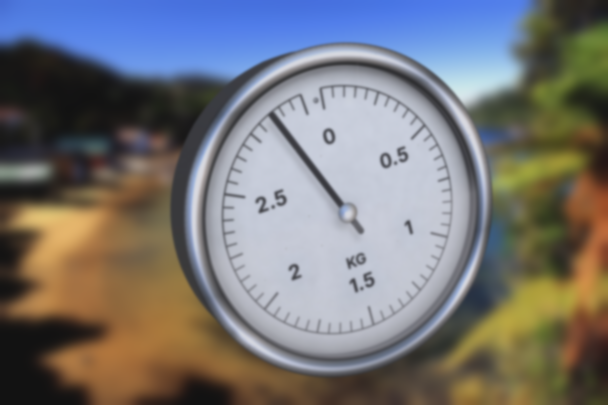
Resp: 2.85 kg
